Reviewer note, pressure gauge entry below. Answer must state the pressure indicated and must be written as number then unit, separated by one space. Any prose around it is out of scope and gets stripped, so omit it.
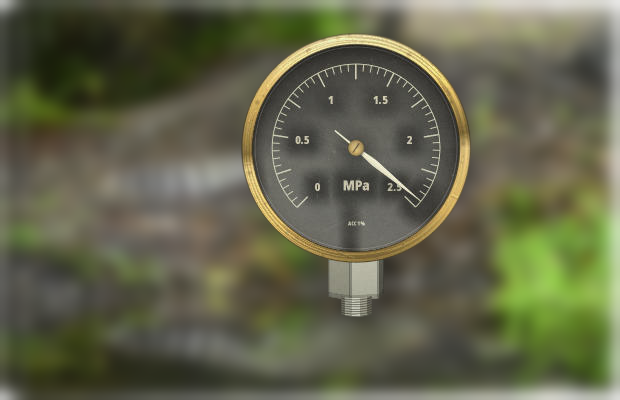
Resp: 2.45 MPa
